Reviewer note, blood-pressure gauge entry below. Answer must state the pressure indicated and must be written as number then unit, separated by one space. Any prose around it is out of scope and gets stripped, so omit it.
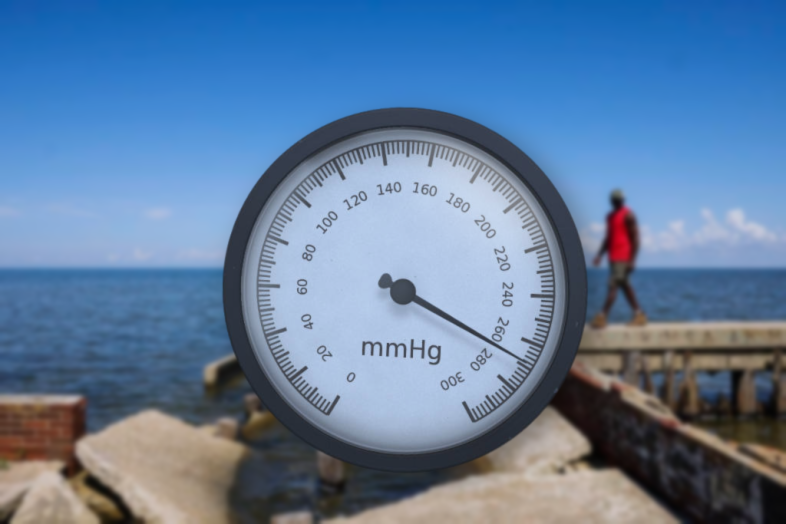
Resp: 268 mmHg
